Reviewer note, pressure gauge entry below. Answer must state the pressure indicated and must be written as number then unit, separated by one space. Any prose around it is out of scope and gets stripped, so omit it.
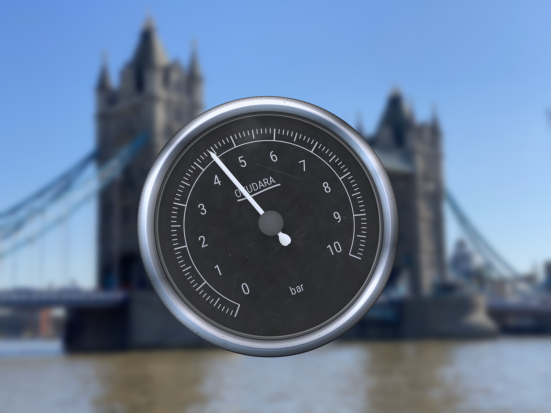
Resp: 4.4 bar
